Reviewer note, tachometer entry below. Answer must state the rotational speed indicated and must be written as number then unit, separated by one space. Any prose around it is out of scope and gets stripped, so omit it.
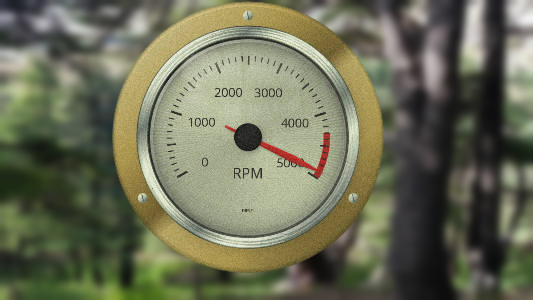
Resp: 4900 rpm
